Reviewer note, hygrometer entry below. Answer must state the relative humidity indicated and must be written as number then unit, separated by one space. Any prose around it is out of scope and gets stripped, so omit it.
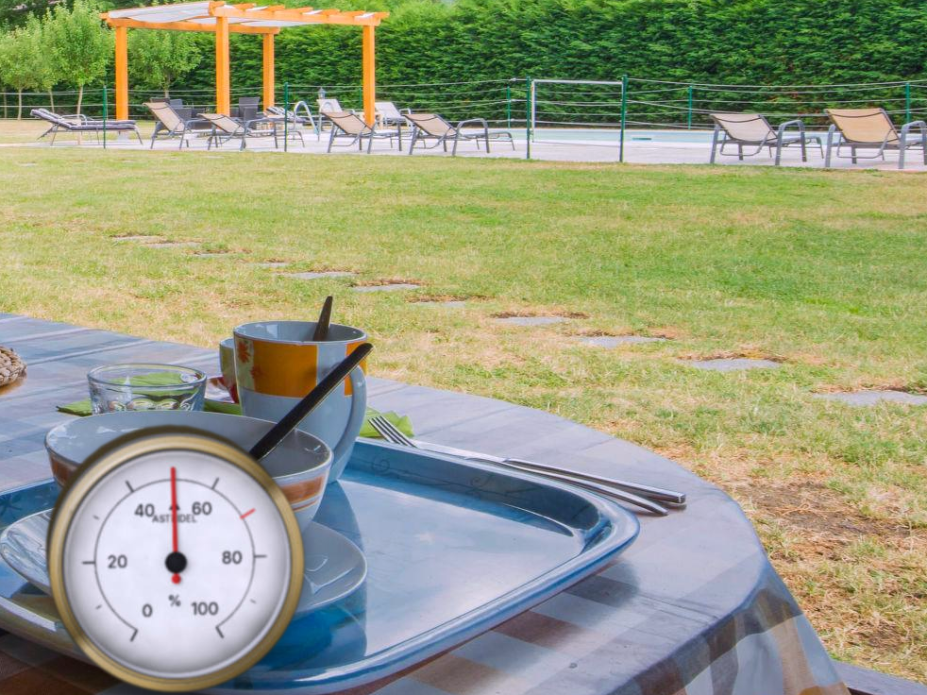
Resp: 50 %
